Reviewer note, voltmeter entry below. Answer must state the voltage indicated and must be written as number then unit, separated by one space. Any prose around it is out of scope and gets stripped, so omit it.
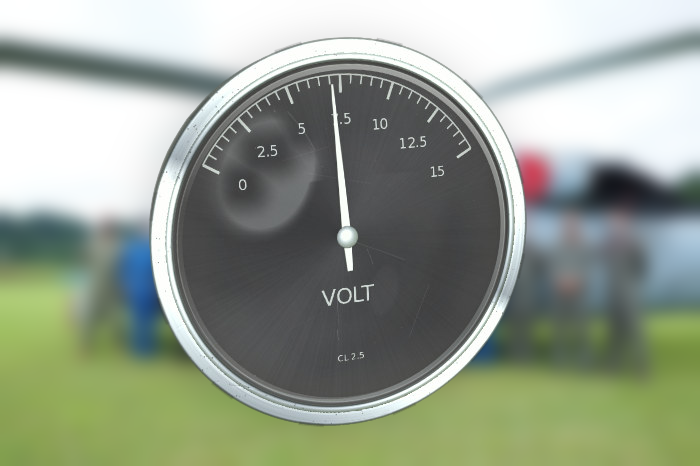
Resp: 7 V
